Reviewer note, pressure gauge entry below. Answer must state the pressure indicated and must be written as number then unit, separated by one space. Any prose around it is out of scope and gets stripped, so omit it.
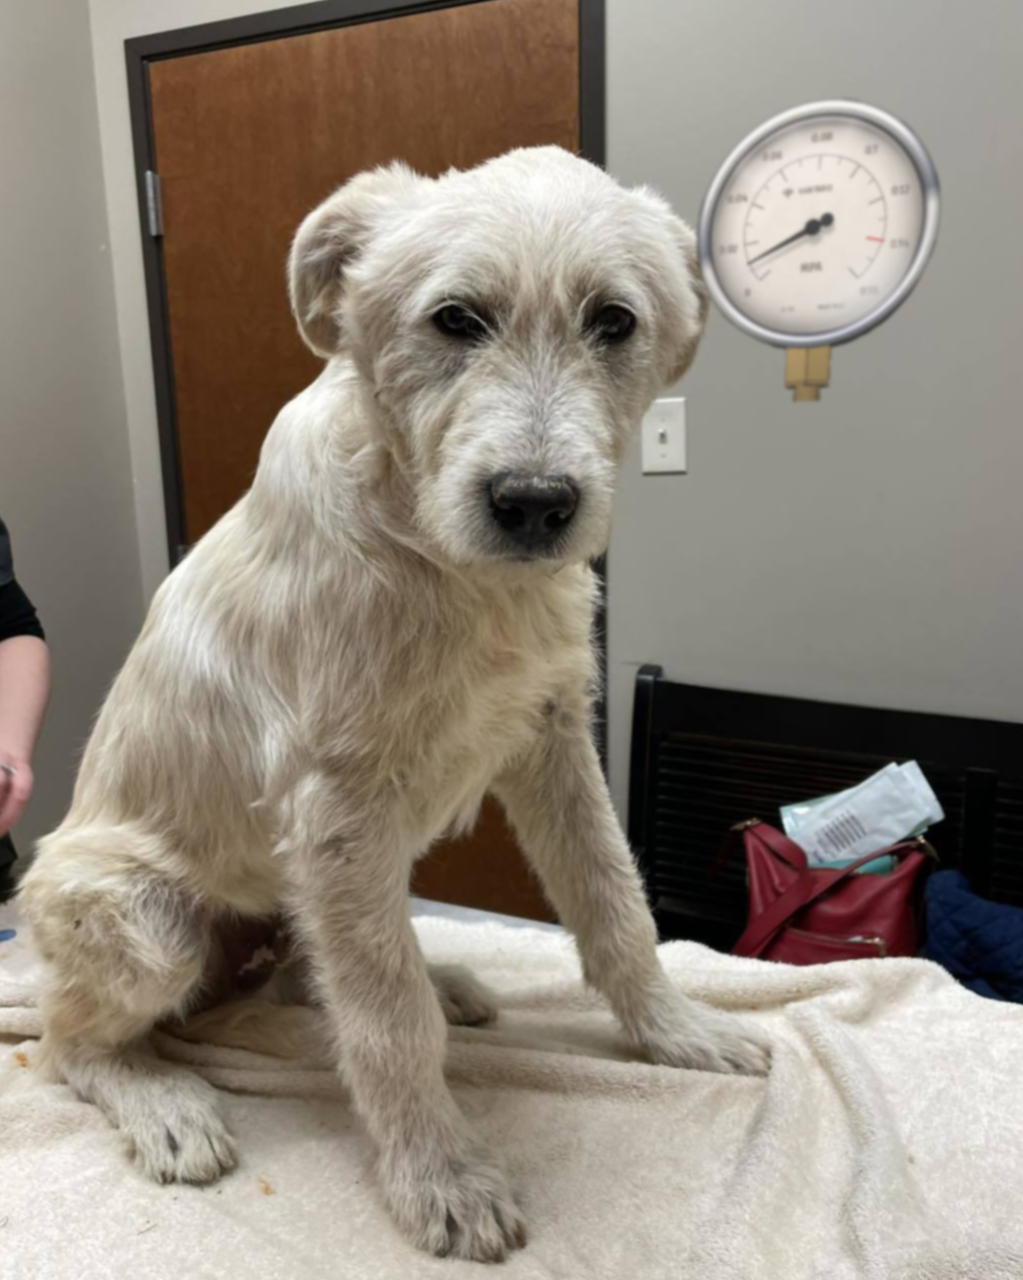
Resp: 0.01 MPa
